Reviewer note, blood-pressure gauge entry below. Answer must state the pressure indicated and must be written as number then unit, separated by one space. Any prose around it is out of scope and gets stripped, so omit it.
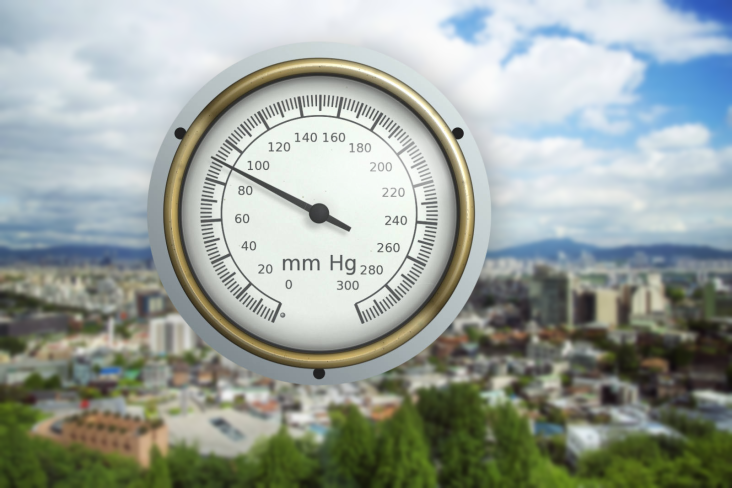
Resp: 90 mmHg
